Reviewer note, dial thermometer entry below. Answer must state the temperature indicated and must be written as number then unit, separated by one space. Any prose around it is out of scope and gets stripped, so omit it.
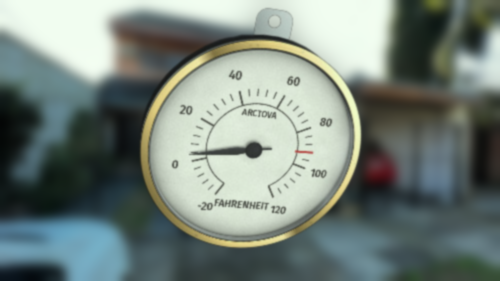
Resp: 4 °F
